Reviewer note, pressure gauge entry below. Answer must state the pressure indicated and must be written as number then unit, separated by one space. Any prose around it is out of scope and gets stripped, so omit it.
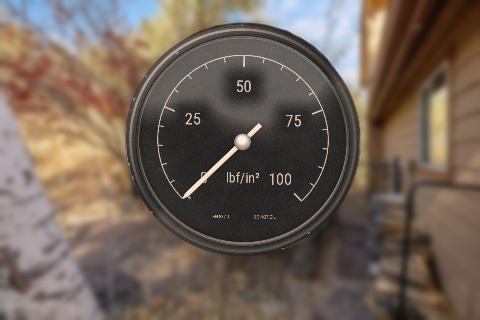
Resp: 0 psi
